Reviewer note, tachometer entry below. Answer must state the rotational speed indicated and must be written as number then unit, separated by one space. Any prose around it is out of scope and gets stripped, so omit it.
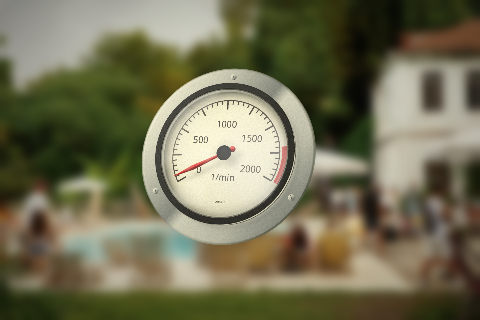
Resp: 50 rpm
